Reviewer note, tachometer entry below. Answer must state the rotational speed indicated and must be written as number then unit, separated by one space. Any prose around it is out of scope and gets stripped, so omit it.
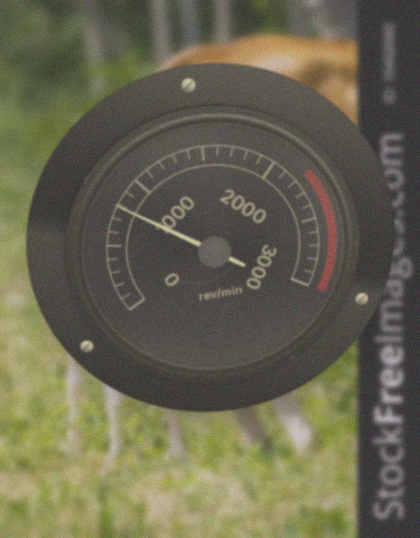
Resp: 800 rpm
